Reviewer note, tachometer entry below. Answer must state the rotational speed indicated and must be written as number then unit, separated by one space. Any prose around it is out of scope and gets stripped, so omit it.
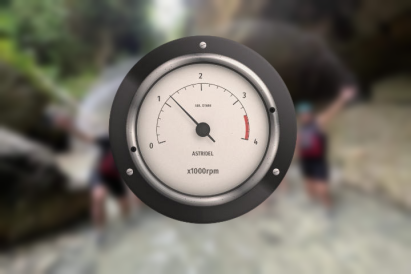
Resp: 1200 rpm
